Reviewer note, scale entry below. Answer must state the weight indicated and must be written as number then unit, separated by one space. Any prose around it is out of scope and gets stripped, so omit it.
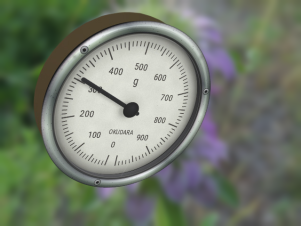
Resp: 310 g
